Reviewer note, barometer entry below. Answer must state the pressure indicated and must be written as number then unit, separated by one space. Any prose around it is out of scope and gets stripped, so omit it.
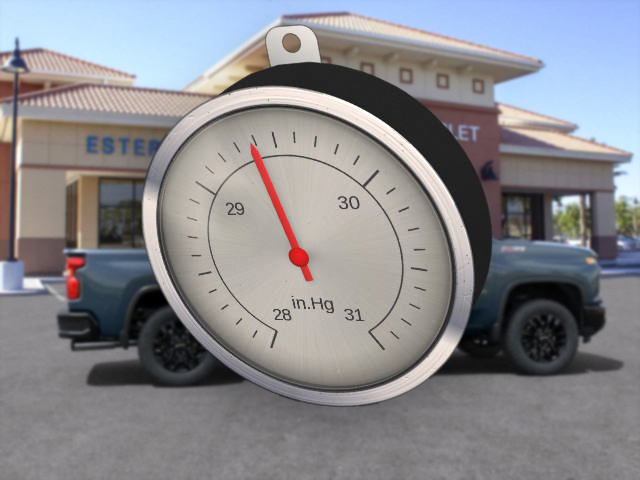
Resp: 29.4 inHg
